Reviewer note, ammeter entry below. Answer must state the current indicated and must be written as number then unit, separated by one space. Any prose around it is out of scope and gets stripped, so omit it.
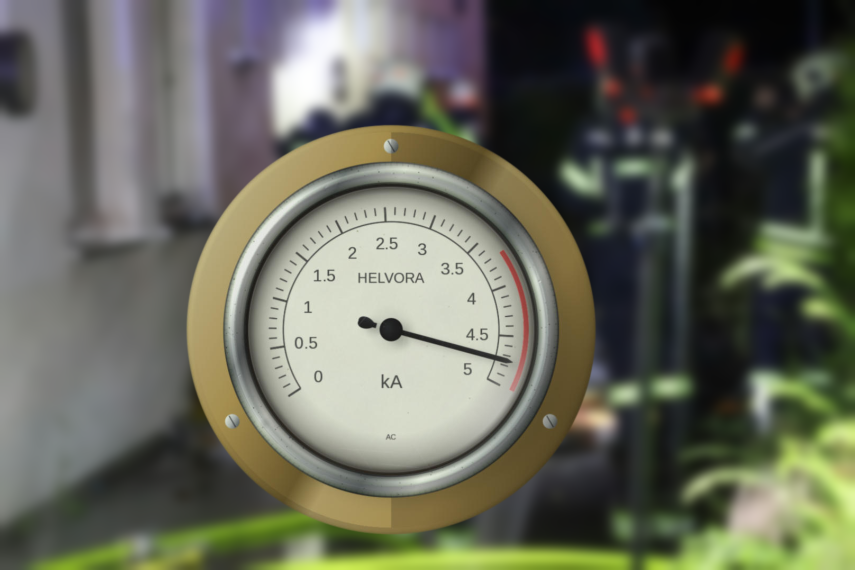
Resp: 4.75 kA
